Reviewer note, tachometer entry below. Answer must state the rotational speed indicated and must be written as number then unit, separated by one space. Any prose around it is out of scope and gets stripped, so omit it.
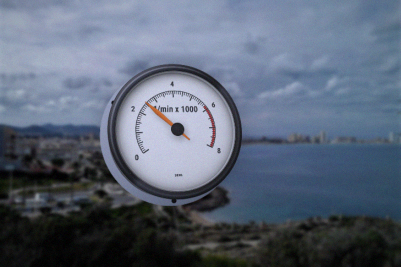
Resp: 2500 rpm
